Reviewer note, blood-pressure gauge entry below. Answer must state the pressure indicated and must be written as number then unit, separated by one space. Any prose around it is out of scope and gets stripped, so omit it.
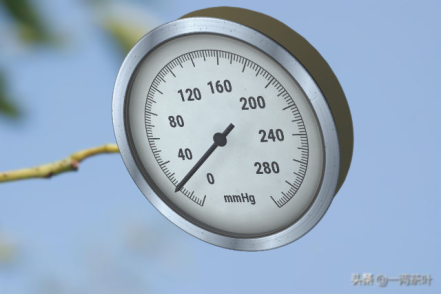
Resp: 20 mmHg
